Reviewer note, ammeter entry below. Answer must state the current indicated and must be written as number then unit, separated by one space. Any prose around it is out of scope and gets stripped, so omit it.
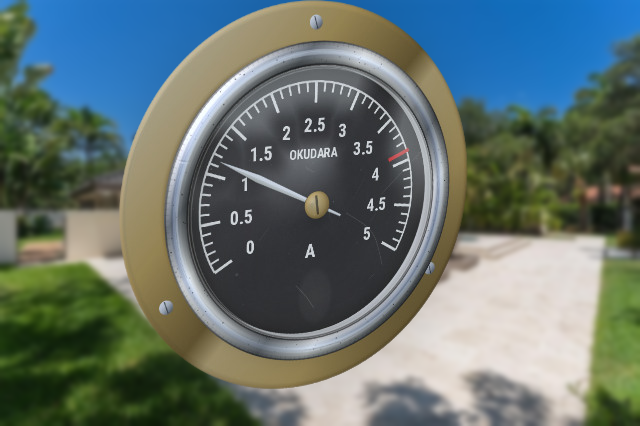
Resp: 1.15 A
